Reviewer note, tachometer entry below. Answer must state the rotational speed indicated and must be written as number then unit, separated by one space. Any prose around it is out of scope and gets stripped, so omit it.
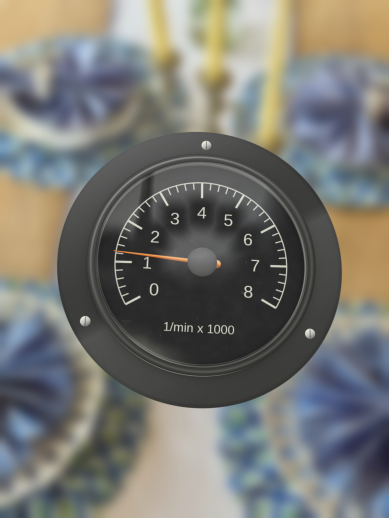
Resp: 1200 rpm
